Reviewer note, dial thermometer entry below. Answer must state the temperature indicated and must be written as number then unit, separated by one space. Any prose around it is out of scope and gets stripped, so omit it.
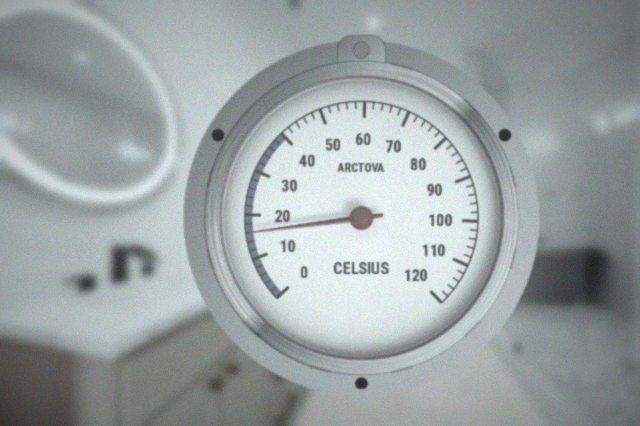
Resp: 16 °C
